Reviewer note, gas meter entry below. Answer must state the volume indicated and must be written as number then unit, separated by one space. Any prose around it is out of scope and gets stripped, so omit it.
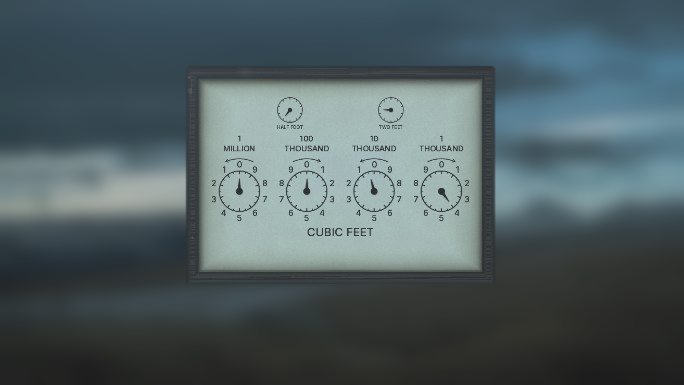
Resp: 400 ft³
